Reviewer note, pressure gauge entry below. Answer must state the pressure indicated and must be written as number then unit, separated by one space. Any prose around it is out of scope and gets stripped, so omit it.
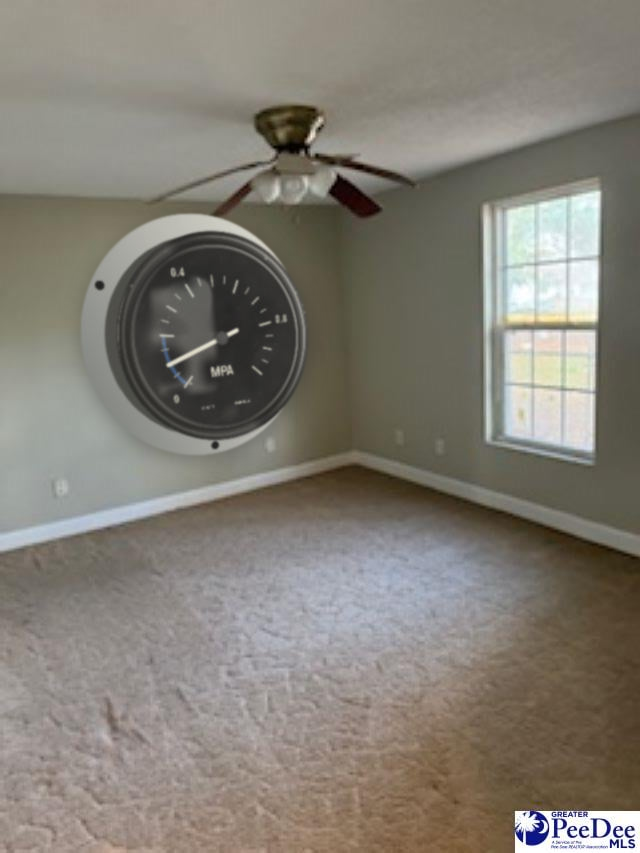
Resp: 0.1 MPa
